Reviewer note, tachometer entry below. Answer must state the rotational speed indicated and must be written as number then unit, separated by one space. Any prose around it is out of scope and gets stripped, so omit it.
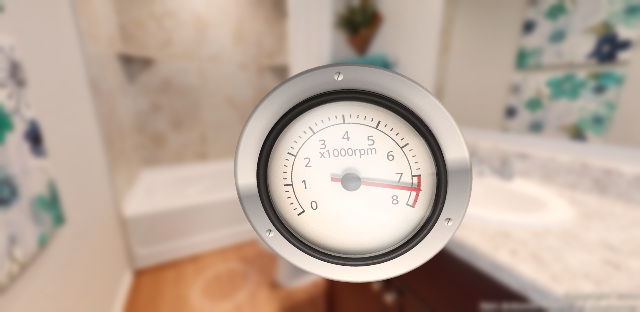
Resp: 7400 rpm
